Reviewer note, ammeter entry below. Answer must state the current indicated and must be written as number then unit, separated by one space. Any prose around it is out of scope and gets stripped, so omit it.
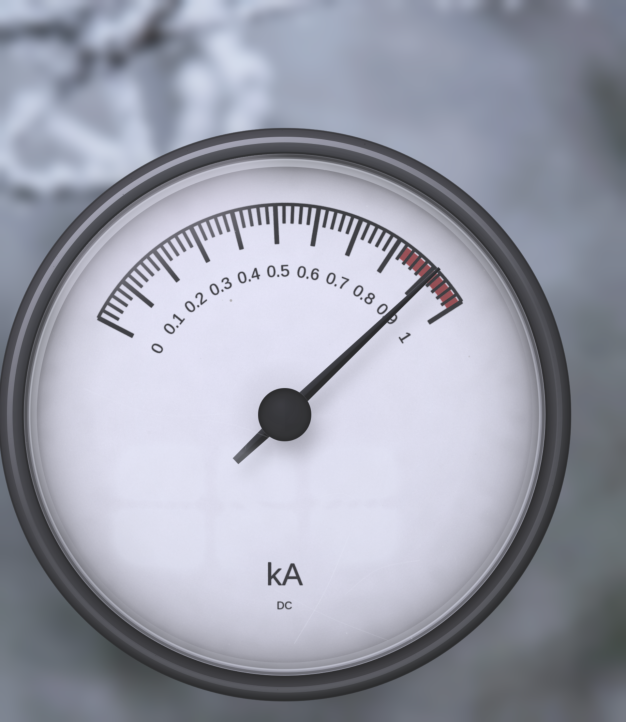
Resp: 0.91 kA
